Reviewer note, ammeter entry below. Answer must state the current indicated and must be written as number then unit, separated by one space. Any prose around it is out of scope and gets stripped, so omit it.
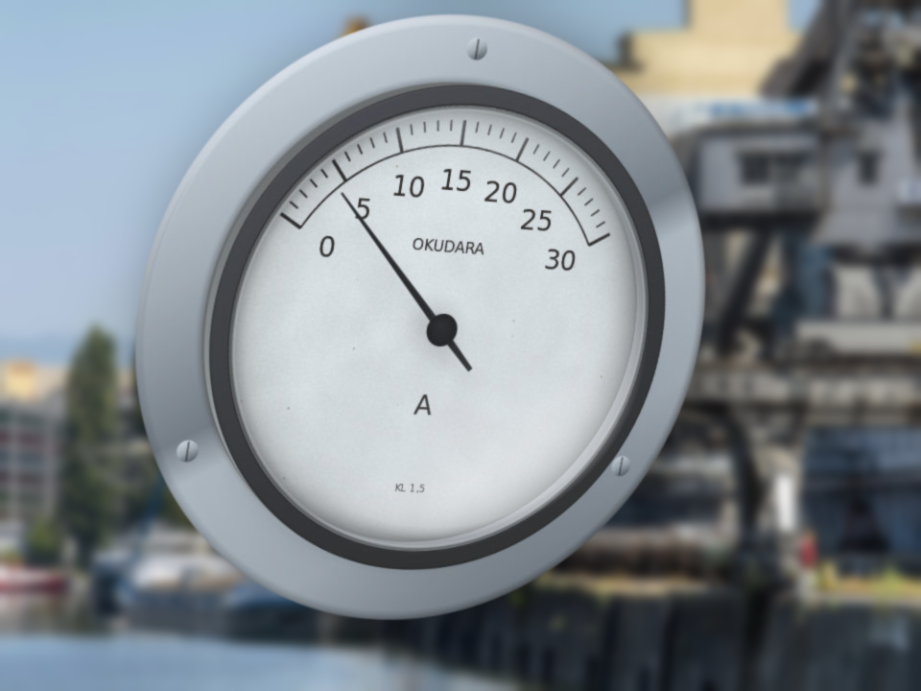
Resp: 4 A
